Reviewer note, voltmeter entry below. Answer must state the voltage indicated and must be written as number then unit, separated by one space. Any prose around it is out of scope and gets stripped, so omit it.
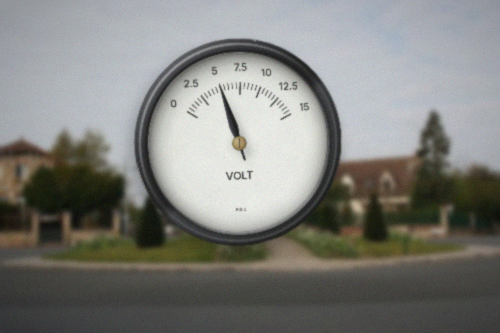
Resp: 5 V
